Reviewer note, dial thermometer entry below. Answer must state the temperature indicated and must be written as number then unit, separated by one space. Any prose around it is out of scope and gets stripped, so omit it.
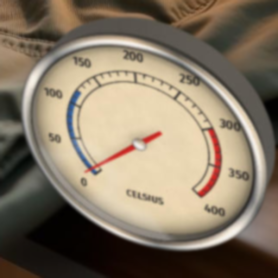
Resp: 10 °C
